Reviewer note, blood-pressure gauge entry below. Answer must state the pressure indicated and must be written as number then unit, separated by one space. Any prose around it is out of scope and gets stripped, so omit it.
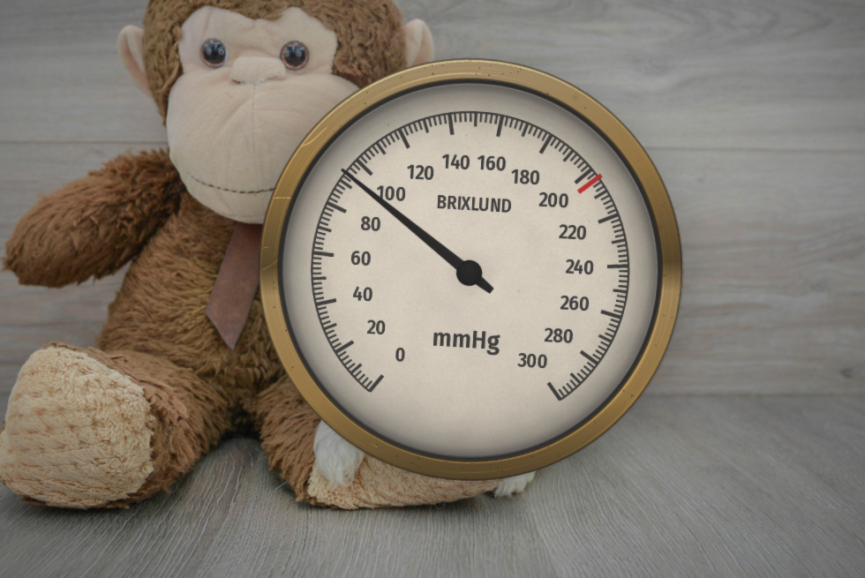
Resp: 94 mmHg
